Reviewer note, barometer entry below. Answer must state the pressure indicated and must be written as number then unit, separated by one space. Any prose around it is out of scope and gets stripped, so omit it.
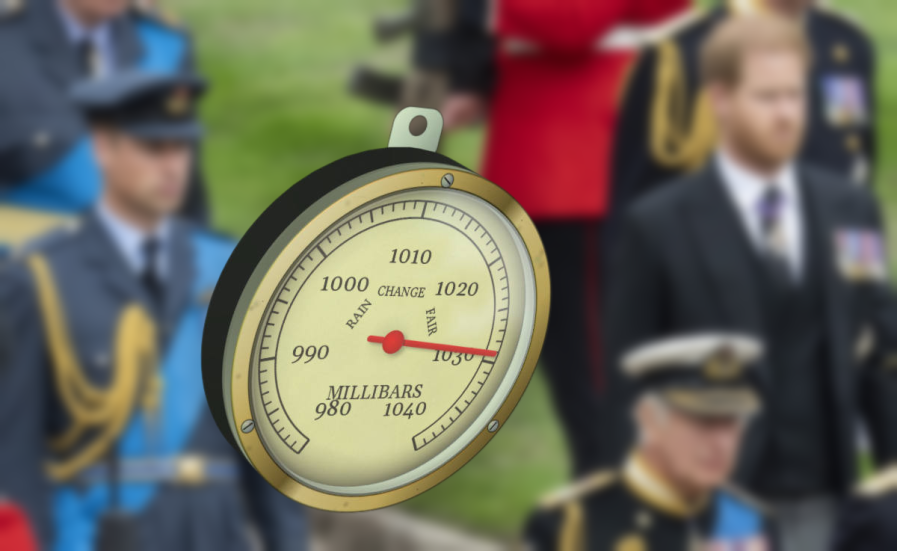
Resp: 1029 mbar
